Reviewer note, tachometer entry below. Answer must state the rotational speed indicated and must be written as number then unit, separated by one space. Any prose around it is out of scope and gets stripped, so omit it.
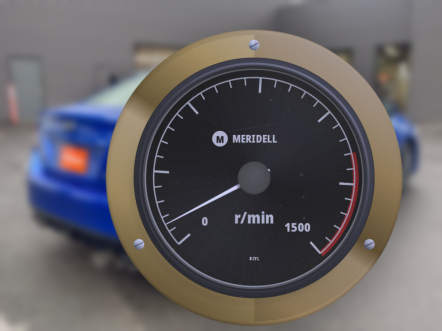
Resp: 75 rpm
